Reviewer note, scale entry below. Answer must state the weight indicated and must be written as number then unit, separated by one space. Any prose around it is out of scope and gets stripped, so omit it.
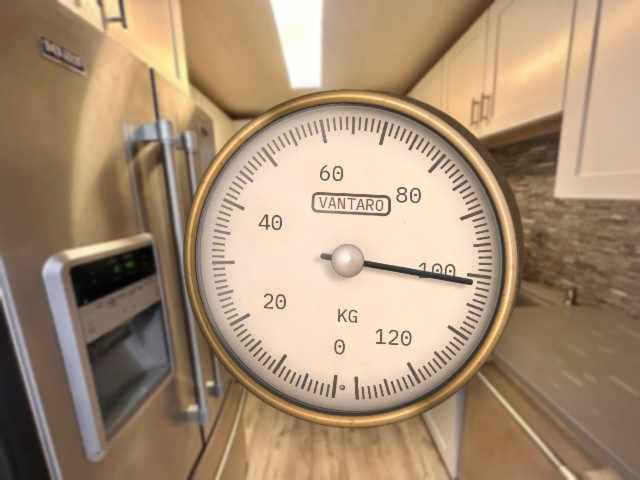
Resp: 101 kg
